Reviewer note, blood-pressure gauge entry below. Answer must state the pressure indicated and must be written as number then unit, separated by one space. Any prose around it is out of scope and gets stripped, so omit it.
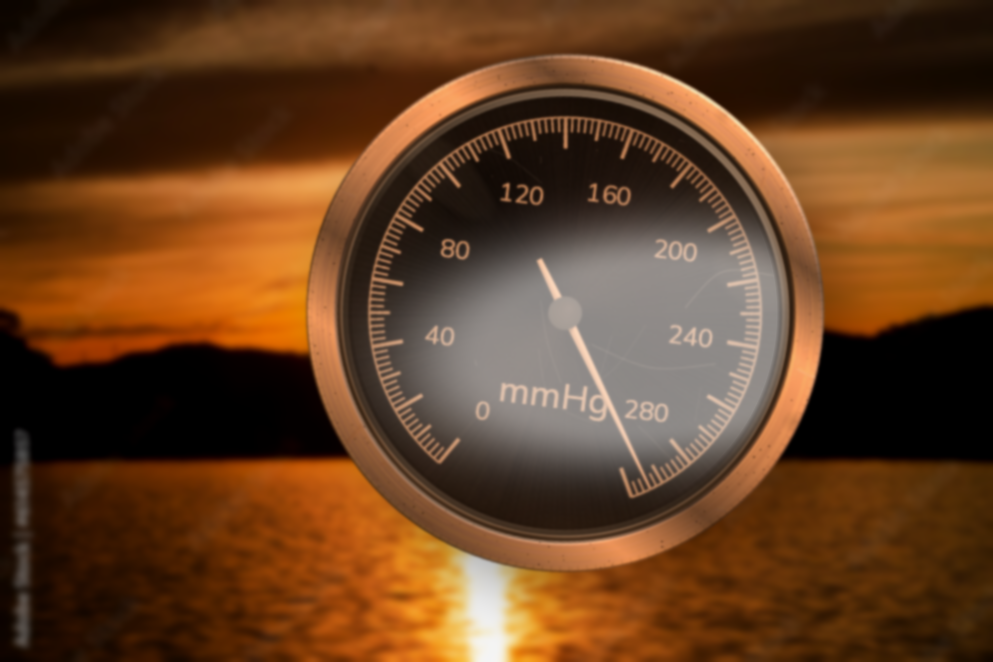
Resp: 294 mmHg
